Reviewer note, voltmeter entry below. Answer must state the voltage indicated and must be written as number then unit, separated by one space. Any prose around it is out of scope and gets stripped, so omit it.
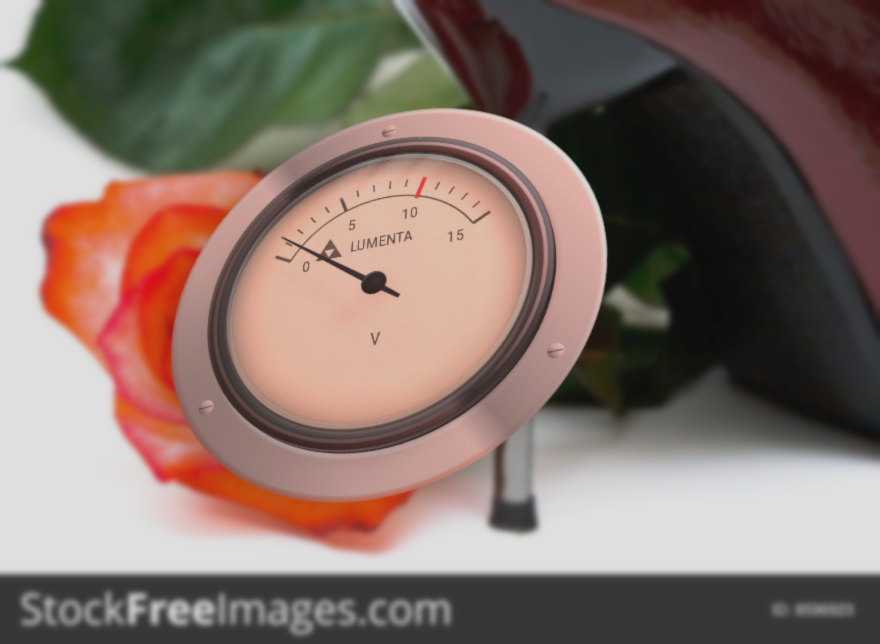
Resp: 1 V
